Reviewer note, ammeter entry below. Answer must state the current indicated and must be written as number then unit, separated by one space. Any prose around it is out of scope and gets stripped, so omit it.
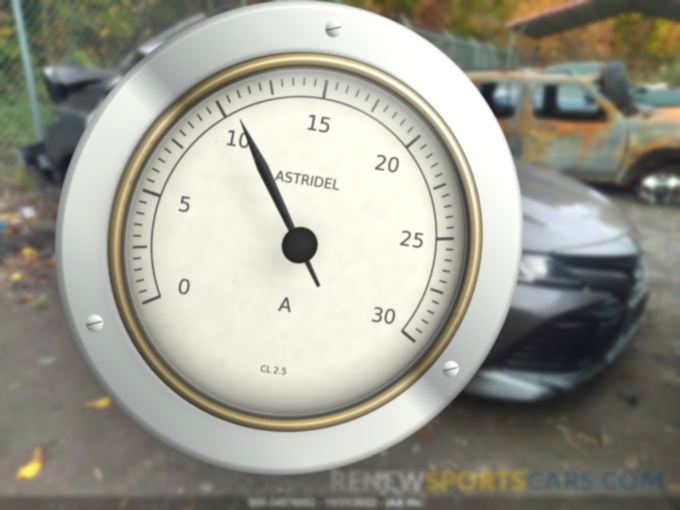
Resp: 10.5 A
